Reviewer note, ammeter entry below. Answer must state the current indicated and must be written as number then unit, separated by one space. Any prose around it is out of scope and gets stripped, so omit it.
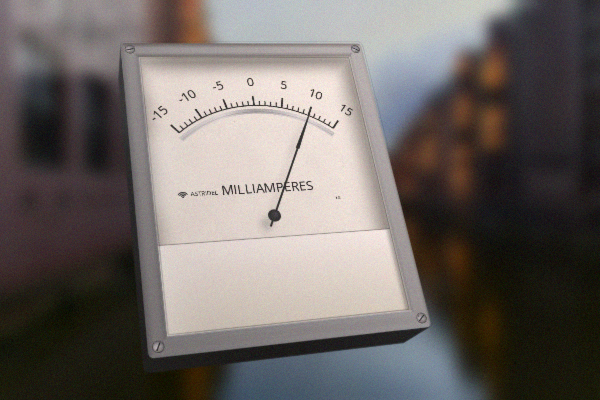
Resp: 10 mA
